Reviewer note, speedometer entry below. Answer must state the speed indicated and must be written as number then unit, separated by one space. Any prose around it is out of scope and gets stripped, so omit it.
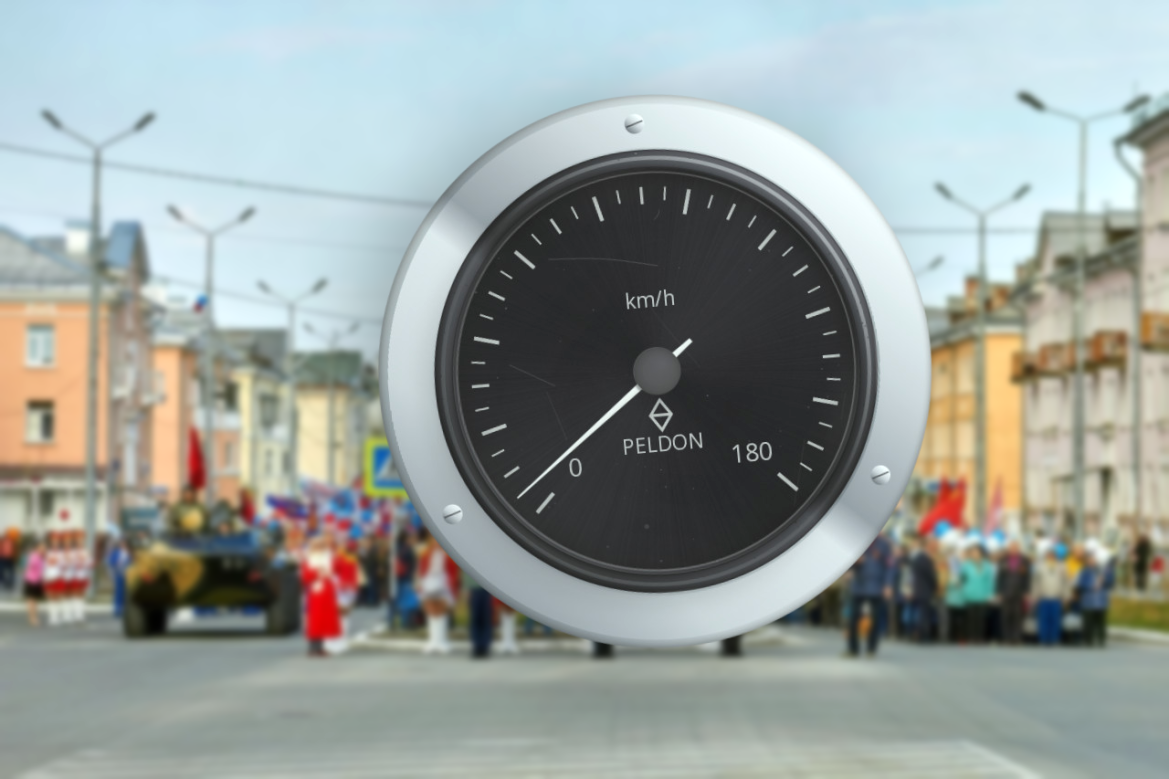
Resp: 5 km/h
